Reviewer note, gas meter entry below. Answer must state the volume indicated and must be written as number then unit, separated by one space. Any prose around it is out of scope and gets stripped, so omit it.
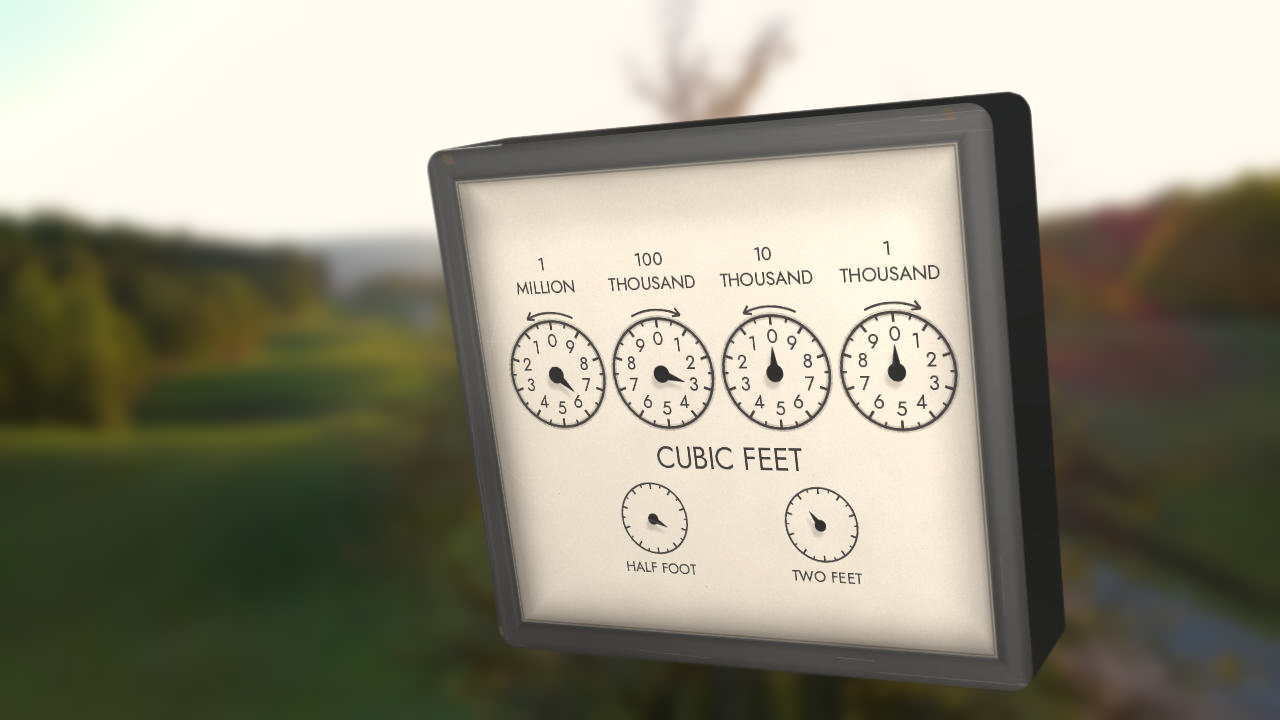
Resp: 630000 ft³
